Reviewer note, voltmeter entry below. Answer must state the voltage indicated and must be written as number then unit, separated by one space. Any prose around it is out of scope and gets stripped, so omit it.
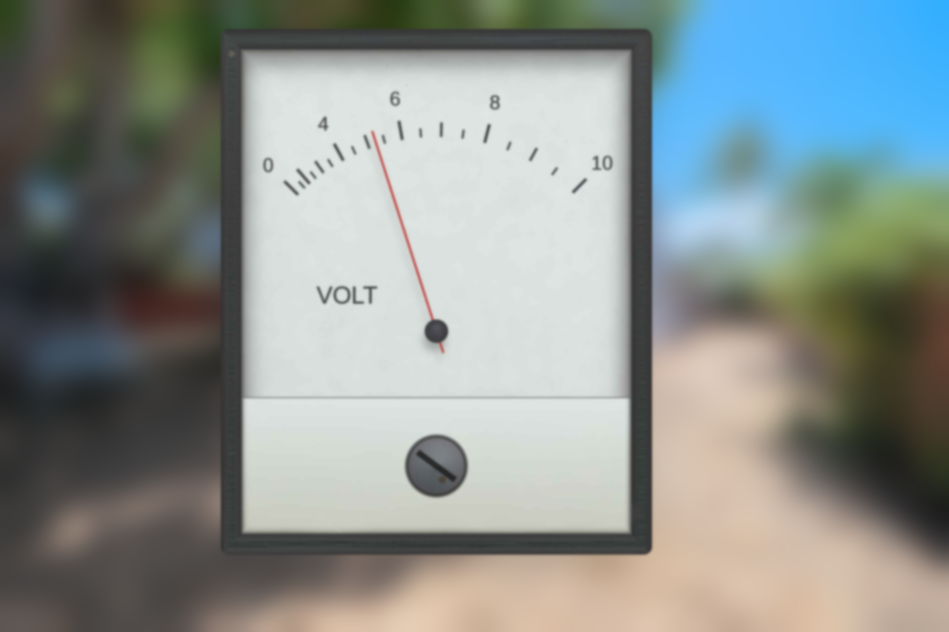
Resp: 5.25 V
